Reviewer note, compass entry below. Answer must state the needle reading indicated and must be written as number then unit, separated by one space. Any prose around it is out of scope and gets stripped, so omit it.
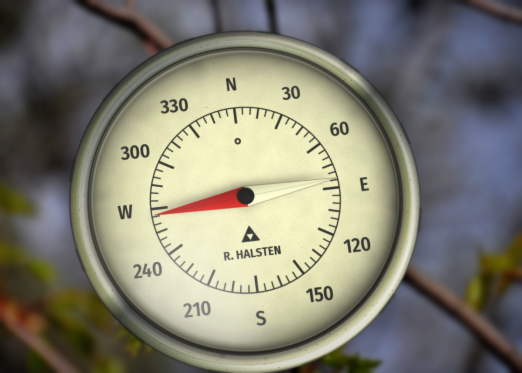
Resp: 265 °
